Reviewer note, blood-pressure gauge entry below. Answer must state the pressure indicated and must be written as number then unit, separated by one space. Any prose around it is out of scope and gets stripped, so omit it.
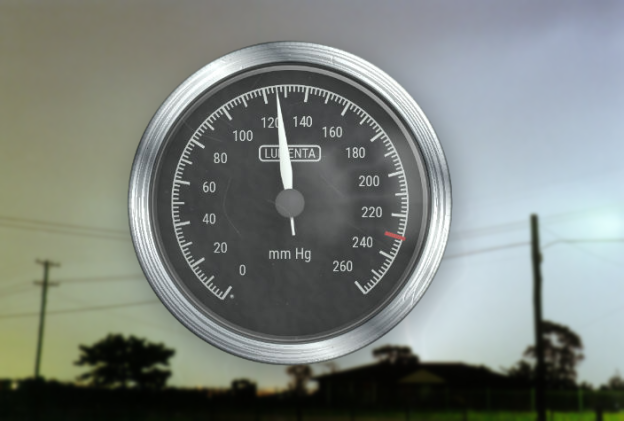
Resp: 126 mmHg
